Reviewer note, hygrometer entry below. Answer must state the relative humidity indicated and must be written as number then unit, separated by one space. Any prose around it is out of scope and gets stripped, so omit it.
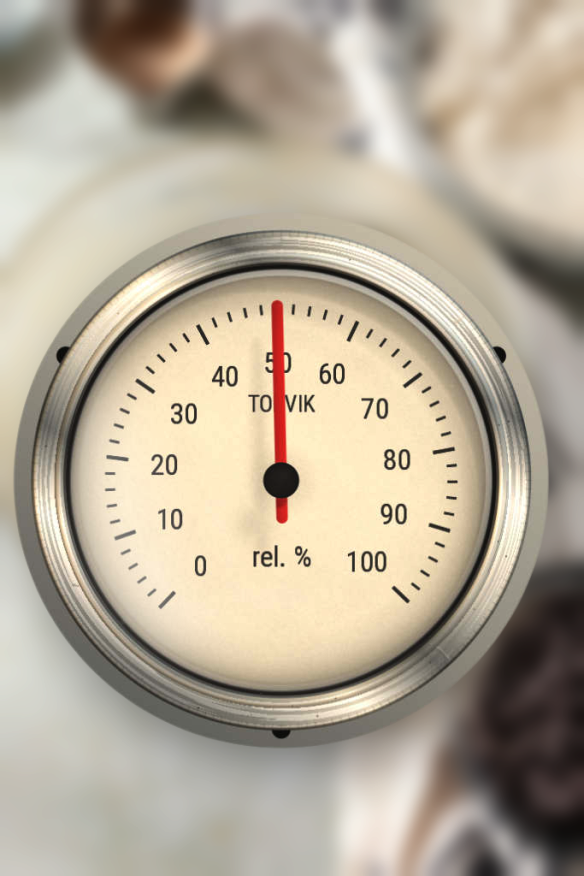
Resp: 50 %
